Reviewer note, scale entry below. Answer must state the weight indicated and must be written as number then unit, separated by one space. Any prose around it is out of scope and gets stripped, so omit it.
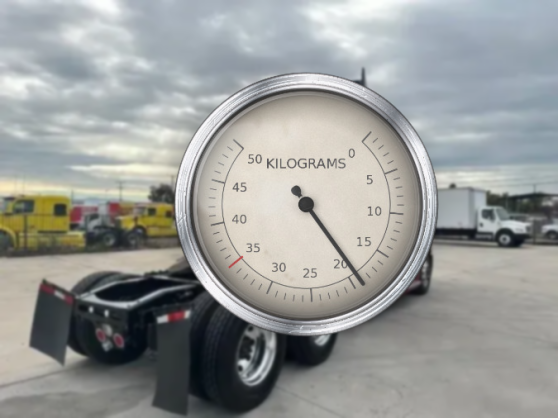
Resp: 19 kg
